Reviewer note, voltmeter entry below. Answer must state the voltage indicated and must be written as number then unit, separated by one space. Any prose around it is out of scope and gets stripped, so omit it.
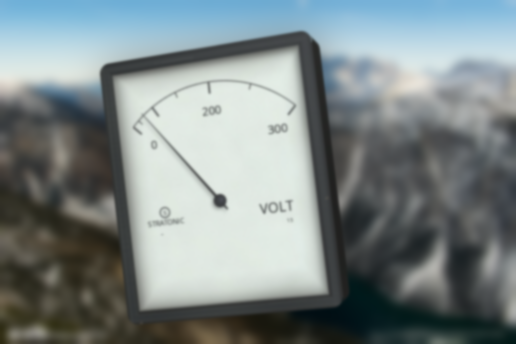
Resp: 75 V
